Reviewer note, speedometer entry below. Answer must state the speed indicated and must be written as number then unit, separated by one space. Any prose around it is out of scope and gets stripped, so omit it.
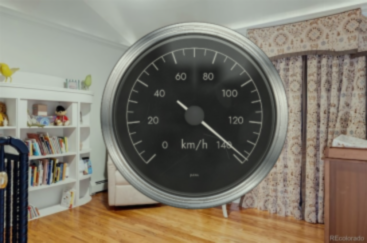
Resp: 137.5 km/h
